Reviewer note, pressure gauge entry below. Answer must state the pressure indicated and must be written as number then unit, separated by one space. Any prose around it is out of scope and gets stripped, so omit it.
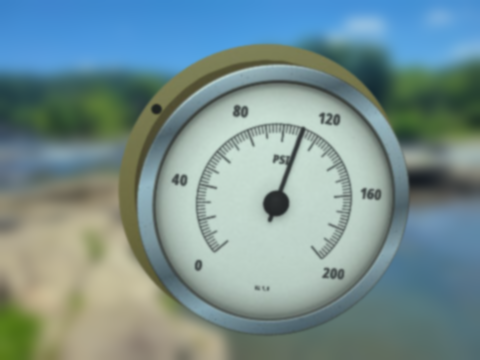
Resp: 110 psi
